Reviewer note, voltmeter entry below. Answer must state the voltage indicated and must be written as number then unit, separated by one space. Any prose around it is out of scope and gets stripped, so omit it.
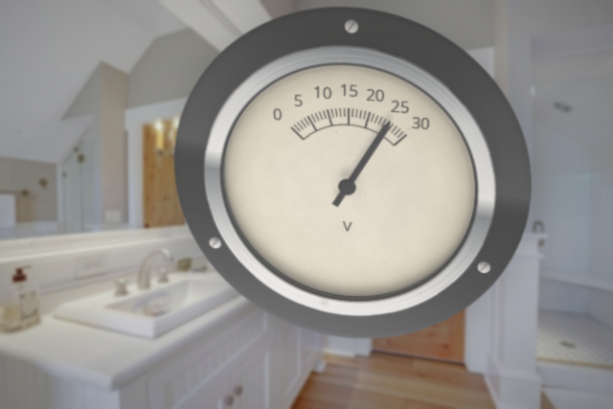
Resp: 25 V
